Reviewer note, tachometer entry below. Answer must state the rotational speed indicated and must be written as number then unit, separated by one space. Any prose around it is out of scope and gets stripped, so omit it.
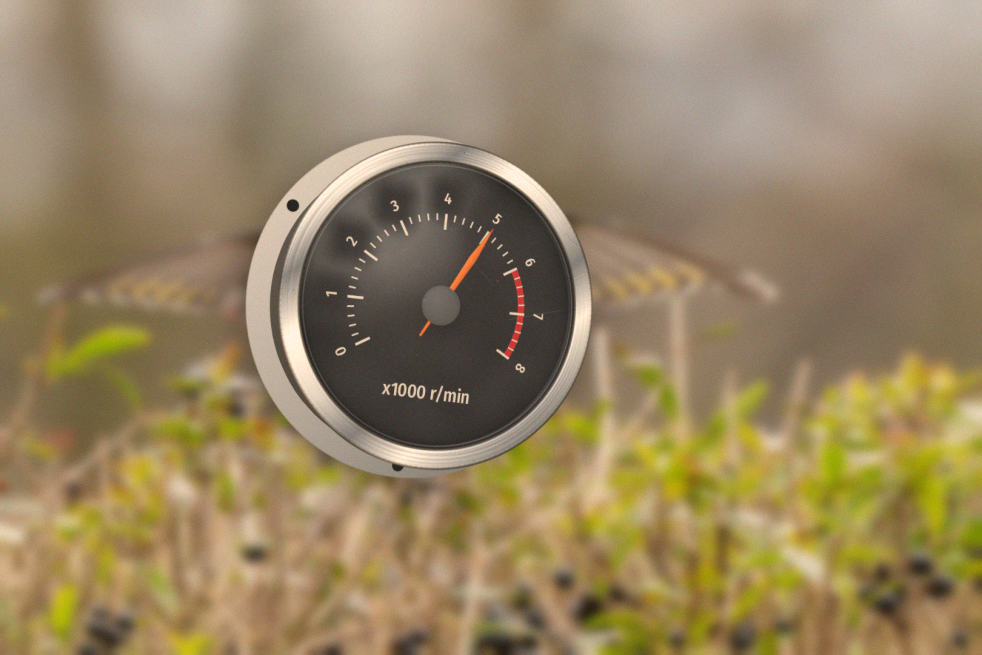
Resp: 5000 rpm
